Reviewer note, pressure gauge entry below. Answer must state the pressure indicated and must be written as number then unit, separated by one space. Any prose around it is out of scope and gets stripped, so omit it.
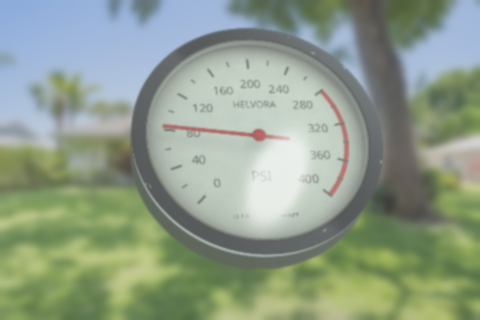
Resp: 80 psi
